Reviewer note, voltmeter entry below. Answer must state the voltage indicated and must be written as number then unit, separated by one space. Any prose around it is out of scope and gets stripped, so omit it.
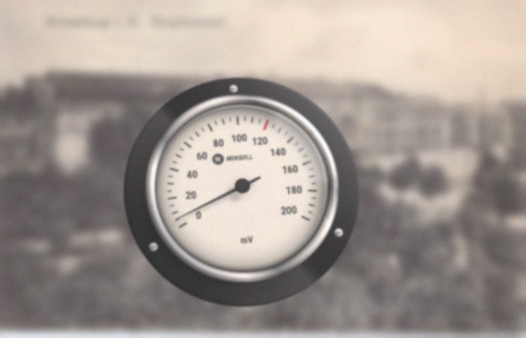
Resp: 5 mV
